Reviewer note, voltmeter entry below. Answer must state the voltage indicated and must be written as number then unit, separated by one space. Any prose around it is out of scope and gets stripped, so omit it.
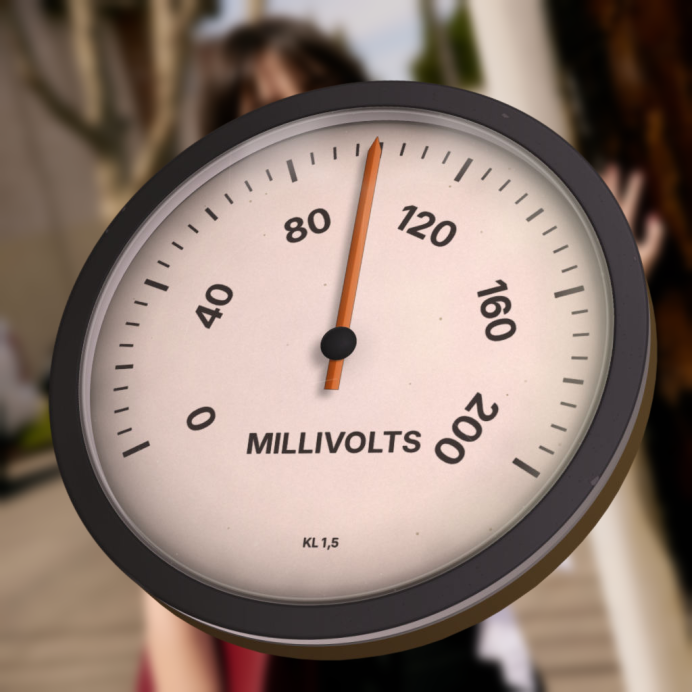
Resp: 100 mV
